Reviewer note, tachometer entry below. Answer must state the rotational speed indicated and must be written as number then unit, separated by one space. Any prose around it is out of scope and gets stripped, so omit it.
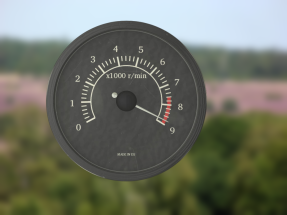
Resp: 8800 rpm
